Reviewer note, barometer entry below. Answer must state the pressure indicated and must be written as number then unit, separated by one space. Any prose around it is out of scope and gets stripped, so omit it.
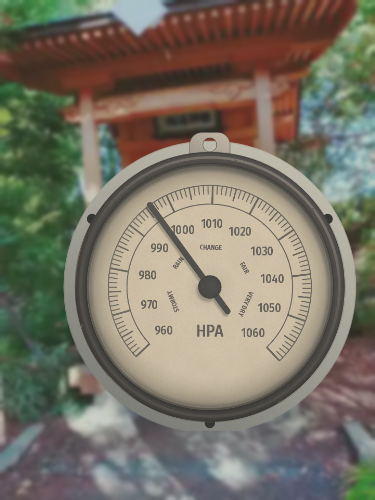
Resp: 996 hPa
